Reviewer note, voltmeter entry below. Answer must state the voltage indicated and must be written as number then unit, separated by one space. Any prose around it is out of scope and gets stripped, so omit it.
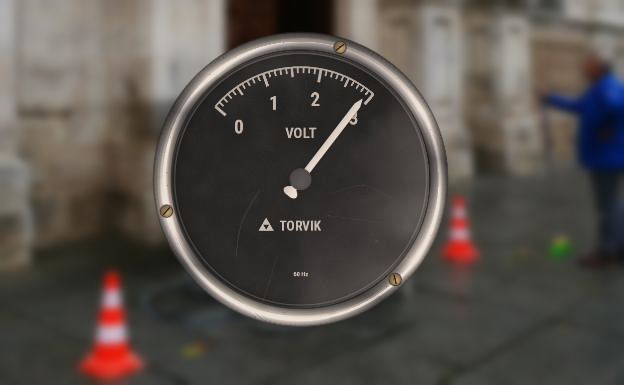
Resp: 2.9 V
